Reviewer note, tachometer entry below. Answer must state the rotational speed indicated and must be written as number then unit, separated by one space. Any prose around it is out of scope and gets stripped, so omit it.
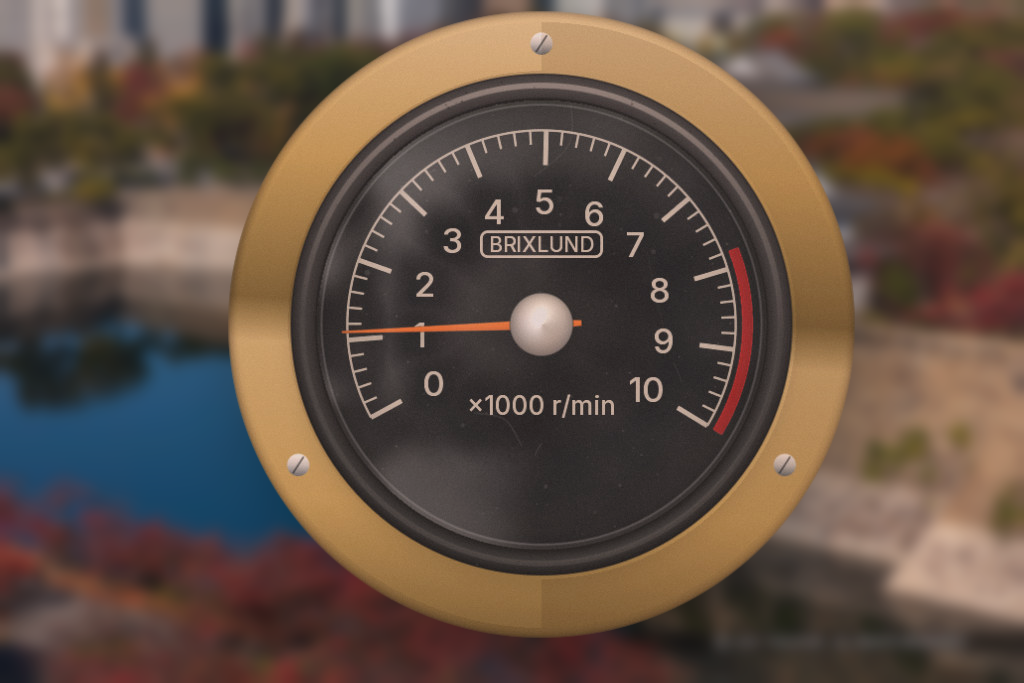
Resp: 1100 rpm
